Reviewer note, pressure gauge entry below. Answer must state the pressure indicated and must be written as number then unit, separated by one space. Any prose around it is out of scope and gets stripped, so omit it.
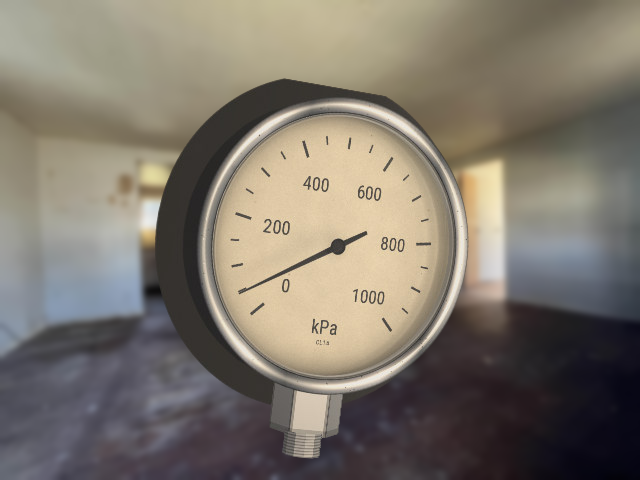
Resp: 50 kPa
